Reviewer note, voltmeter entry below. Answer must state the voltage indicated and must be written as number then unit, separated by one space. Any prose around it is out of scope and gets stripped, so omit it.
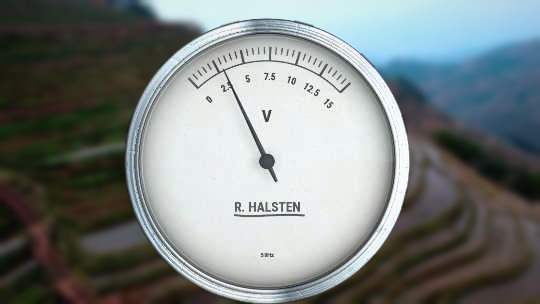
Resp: 3 V
